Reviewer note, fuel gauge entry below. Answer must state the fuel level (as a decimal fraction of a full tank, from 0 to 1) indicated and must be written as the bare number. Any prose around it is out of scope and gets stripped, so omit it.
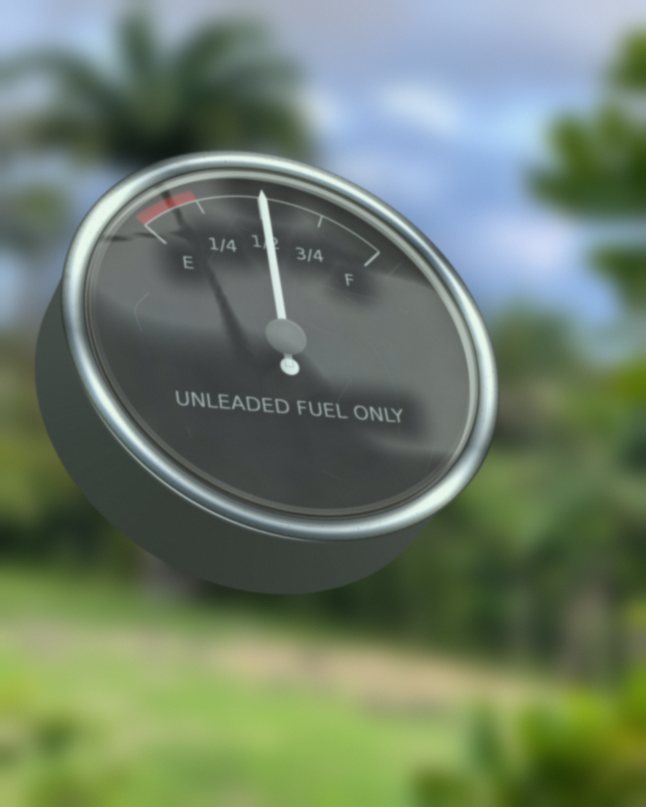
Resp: 0.5
